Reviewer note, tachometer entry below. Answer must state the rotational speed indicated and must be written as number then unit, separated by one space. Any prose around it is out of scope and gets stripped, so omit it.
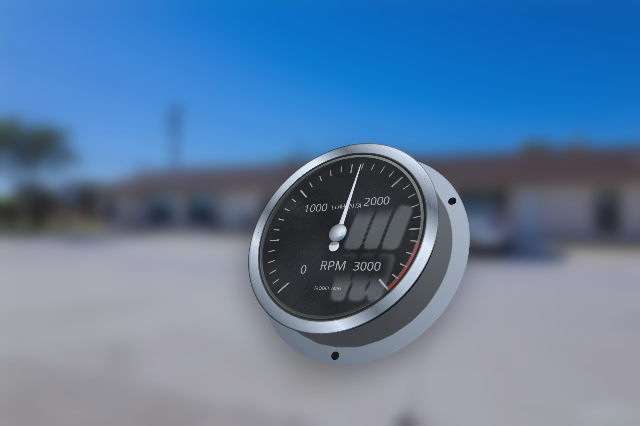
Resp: 1600 rpm
